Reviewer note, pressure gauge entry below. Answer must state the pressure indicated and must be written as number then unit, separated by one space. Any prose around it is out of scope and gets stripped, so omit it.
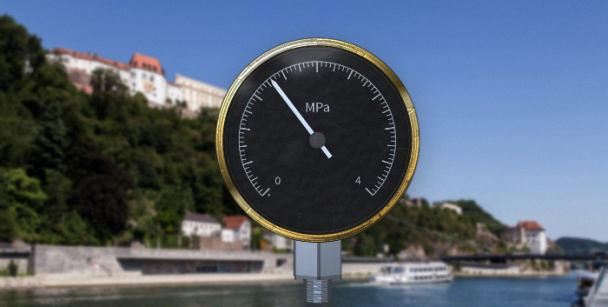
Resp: 1.45 MPa
